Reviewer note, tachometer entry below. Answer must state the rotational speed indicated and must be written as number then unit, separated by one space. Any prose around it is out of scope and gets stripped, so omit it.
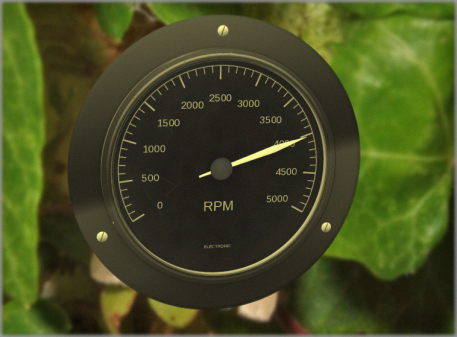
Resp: 4000 rpm
